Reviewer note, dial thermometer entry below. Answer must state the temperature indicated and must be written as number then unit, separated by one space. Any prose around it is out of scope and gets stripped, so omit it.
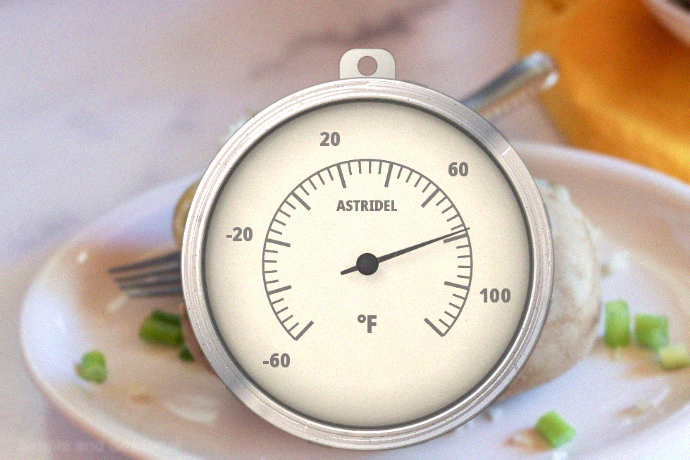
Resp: 78 °F
